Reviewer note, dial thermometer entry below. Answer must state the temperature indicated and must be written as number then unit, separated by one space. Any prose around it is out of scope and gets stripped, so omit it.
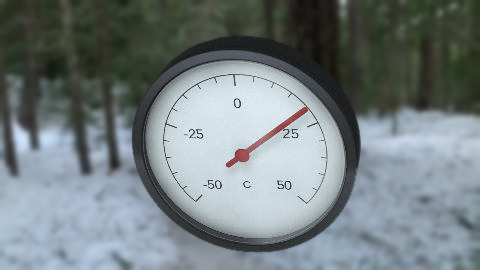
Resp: 20 °C
